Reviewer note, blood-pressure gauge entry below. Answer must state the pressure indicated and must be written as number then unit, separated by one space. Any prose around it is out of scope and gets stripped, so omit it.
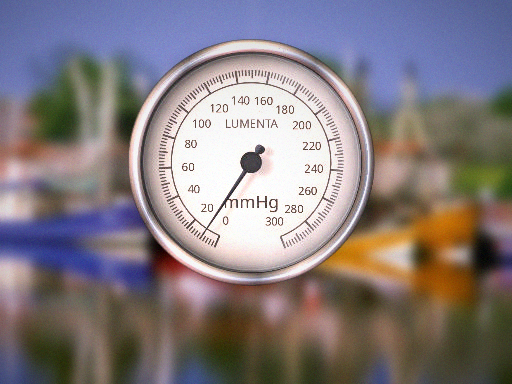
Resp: 10 mmHg
